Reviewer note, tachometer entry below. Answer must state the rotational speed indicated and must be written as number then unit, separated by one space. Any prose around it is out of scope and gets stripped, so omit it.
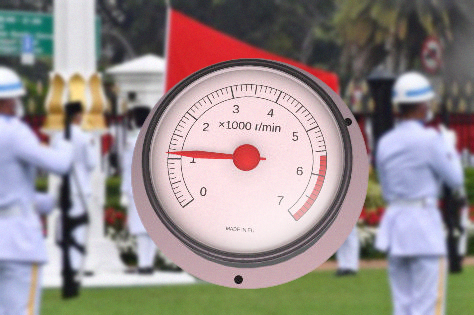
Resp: 1100 rpm
